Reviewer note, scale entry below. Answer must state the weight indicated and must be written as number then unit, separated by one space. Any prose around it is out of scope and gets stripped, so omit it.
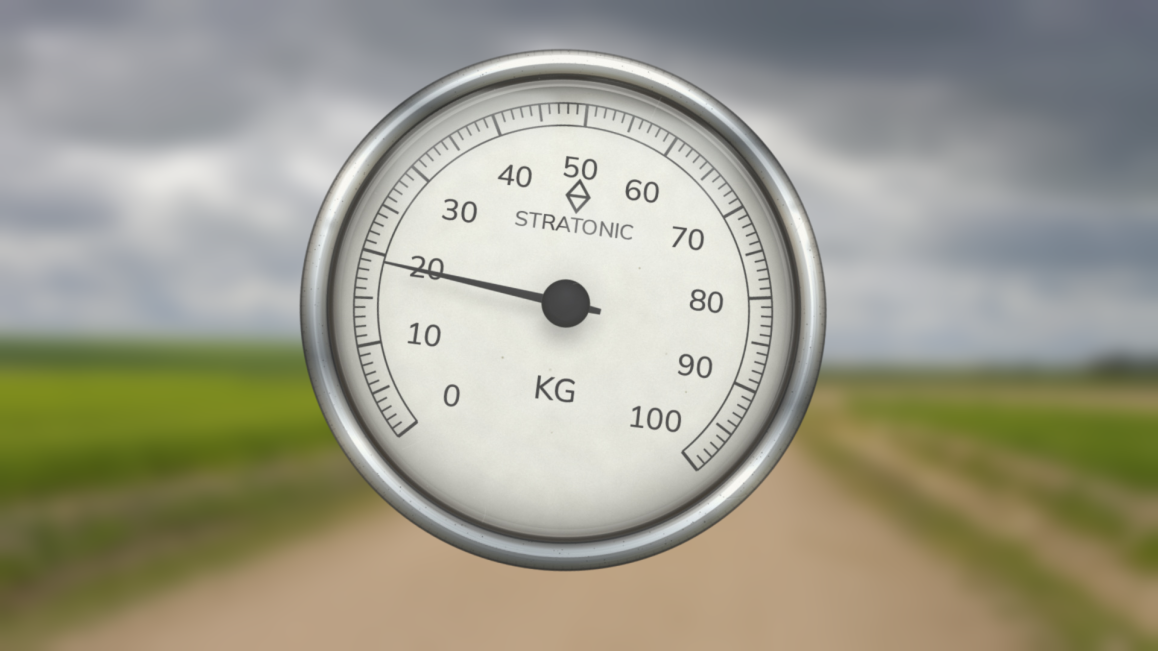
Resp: 19 kg
